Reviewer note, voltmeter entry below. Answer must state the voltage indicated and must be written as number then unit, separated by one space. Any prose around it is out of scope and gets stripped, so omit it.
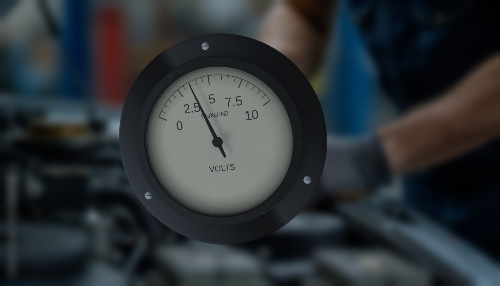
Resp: 3.5 V
